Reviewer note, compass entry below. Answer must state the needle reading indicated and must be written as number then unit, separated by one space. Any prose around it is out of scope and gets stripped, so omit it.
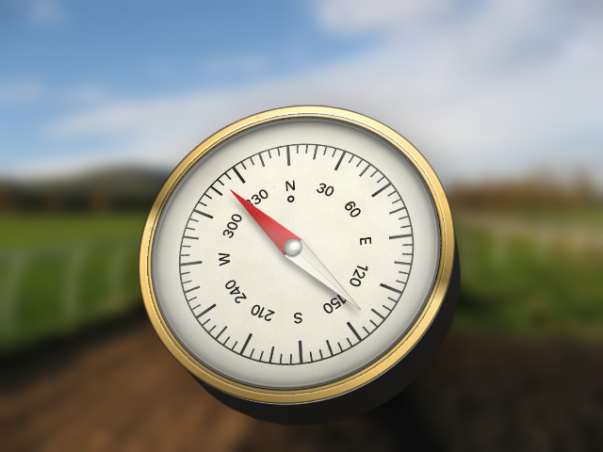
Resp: 320 °
